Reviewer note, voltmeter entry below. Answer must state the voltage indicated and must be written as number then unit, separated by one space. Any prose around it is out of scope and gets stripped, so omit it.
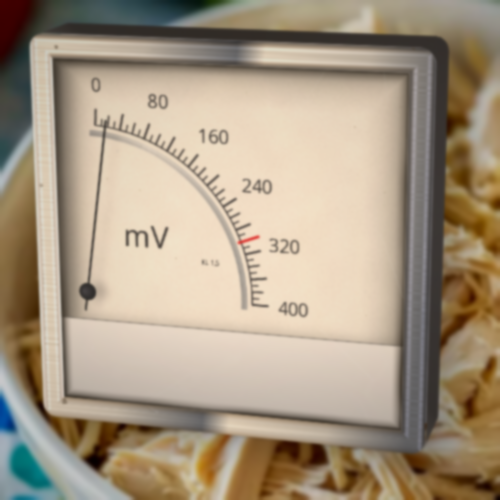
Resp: 20 mV
